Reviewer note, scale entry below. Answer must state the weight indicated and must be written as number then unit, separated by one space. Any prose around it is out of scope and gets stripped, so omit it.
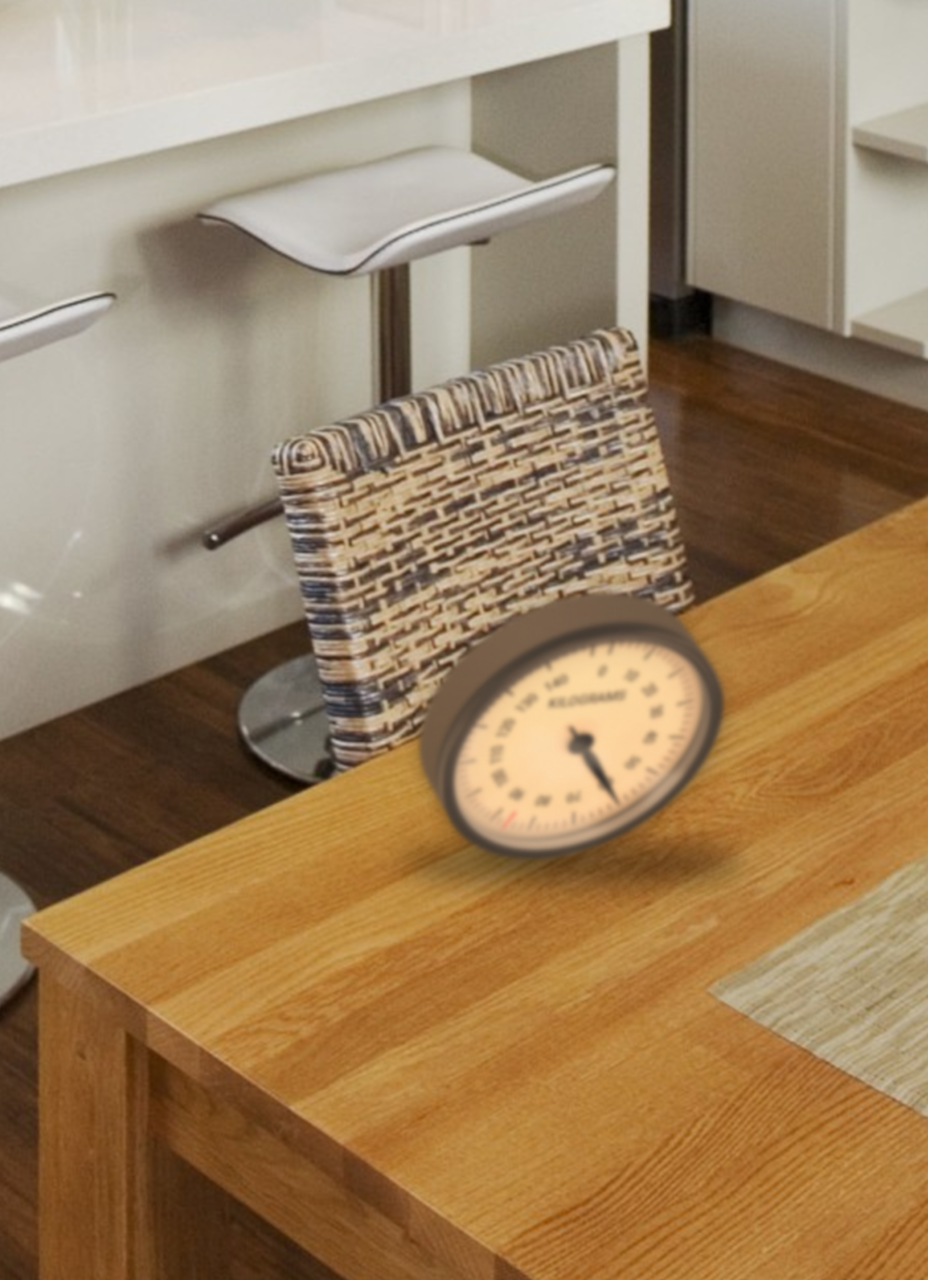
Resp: 60 kg
